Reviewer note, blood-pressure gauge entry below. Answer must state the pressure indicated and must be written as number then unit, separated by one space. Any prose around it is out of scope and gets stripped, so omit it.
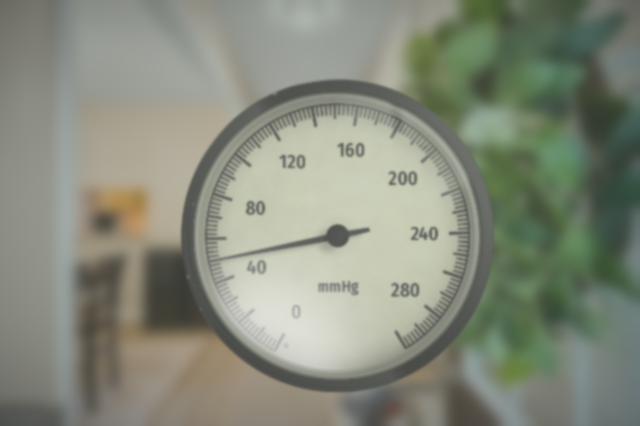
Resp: 50 mmHg
